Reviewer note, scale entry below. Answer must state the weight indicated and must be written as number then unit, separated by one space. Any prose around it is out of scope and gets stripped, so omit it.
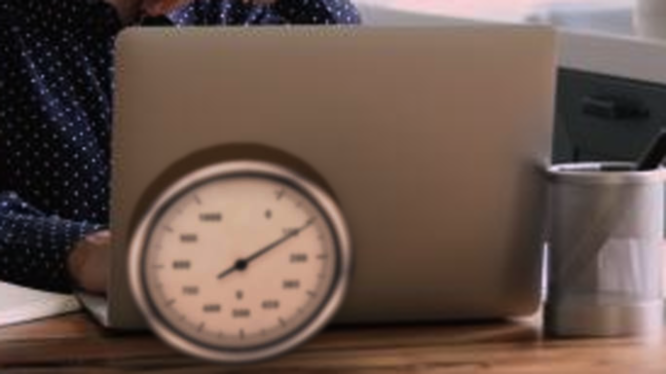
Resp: 100 g
